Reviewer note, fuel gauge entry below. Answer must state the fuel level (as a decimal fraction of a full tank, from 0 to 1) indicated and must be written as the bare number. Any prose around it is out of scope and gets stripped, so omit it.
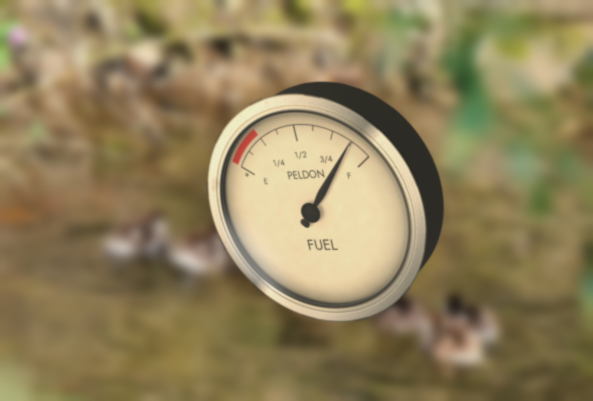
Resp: 0.875
